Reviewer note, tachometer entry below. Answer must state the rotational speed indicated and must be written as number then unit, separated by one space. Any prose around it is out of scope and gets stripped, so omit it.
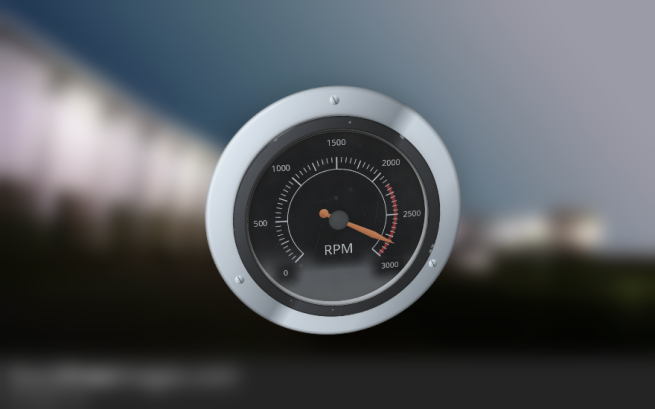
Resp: 2800 rpm
